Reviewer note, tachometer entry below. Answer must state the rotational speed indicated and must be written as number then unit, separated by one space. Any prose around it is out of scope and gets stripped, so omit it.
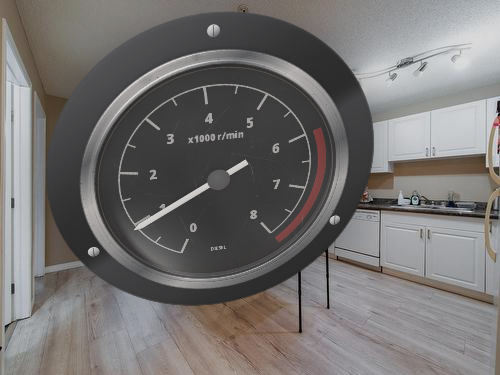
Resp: 1000 rpm
